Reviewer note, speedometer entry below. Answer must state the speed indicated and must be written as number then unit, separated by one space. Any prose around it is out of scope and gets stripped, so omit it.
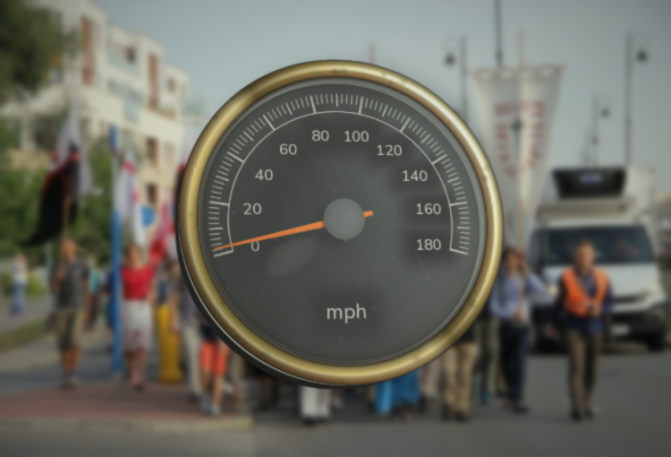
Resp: 2 mph
